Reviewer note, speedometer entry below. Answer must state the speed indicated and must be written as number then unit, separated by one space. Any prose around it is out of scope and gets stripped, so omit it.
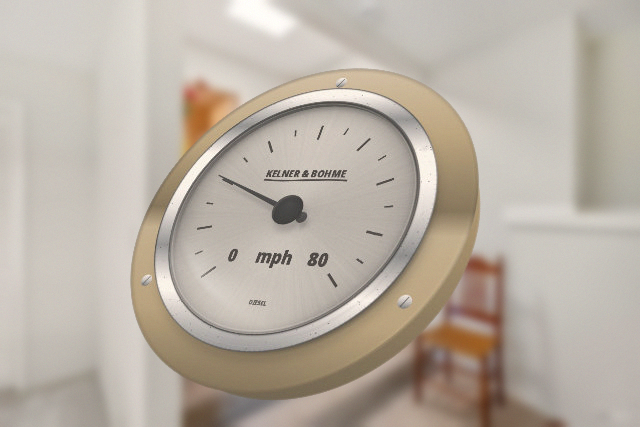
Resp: 20 mph
